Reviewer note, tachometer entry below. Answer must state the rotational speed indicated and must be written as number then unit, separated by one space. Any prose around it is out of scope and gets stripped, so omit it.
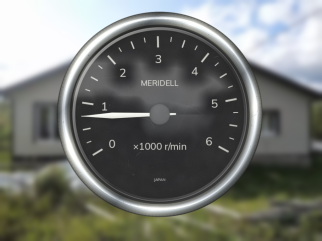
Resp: 750 rpm
